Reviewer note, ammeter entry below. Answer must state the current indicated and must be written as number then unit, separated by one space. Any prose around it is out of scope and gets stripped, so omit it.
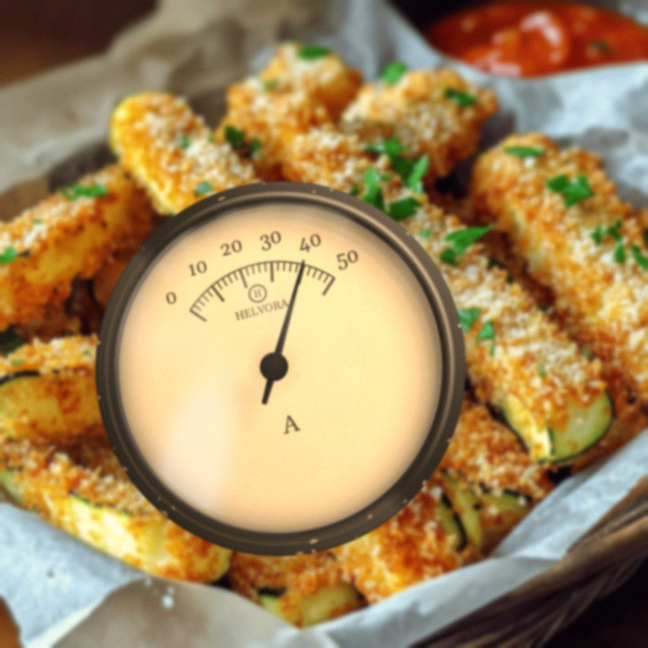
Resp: 40 A
